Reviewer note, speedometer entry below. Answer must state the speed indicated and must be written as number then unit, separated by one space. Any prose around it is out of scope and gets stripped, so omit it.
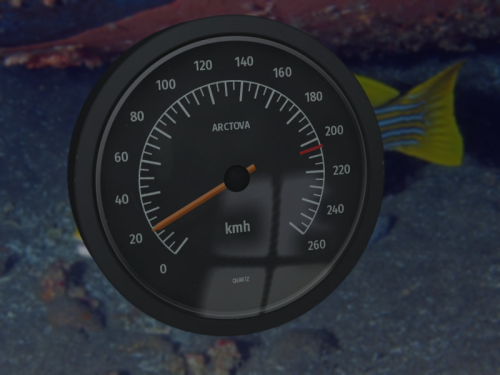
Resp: 20 km/h
